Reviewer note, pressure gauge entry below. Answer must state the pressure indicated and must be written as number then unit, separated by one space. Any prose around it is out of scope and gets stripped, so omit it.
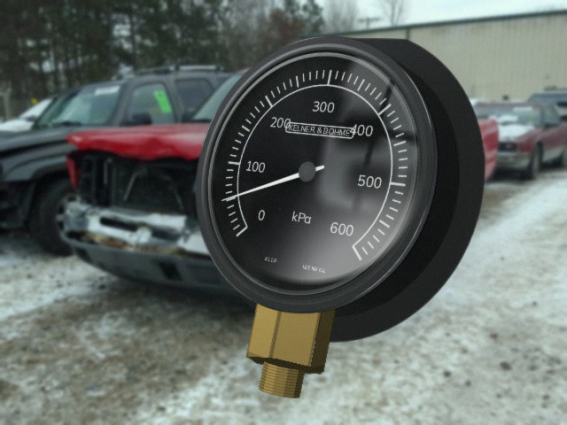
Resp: 50 kPa
